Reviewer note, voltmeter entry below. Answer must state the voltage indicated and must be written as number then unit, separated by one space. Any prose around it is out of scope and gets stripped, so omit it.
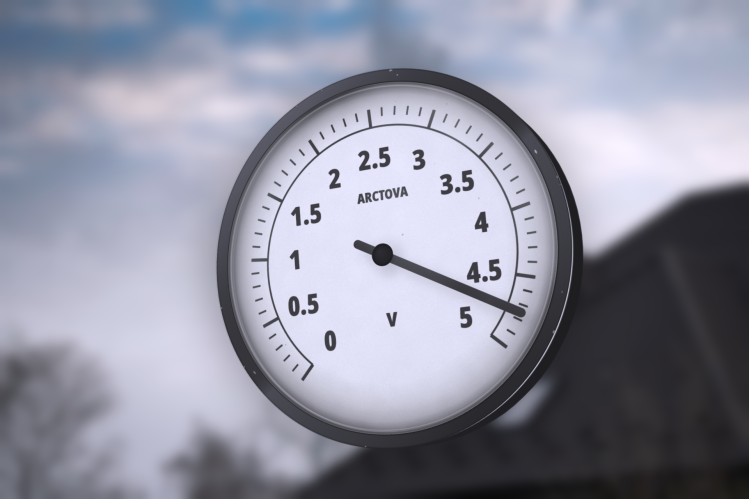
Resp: 4.75 V
